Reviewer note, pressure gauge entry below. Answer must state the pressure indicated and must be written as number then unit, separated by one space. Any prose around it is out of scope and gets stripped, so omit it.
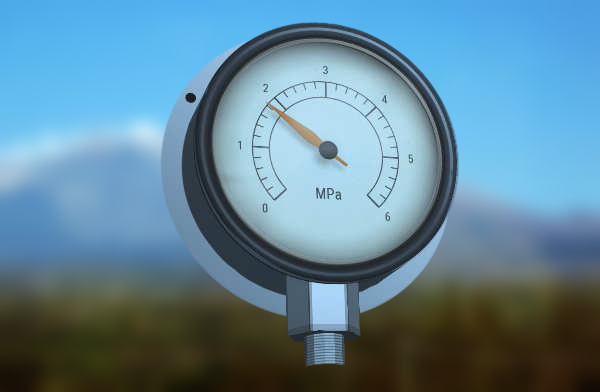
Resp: 1.8 MPa
